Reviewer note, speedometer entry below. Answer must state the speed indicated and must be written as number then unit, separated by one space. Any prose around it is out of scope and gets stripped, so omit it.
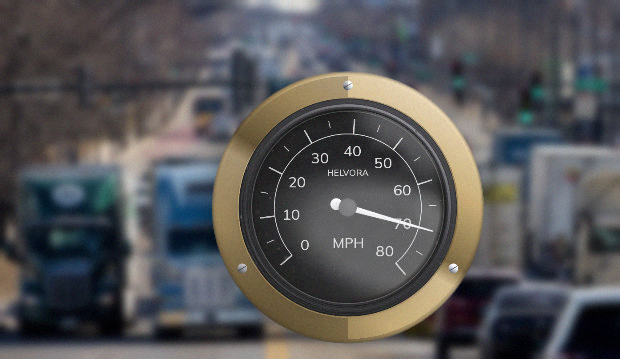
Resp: 70 mph
